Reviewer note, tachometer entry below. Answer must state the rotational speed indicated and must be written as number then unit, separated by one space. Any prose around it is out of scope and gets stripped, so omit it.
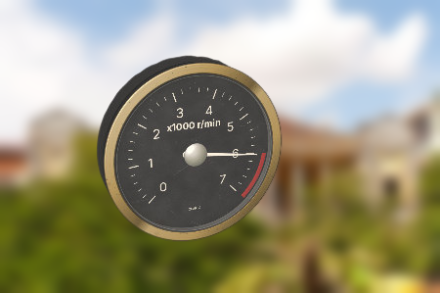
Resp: 6000 rpm
